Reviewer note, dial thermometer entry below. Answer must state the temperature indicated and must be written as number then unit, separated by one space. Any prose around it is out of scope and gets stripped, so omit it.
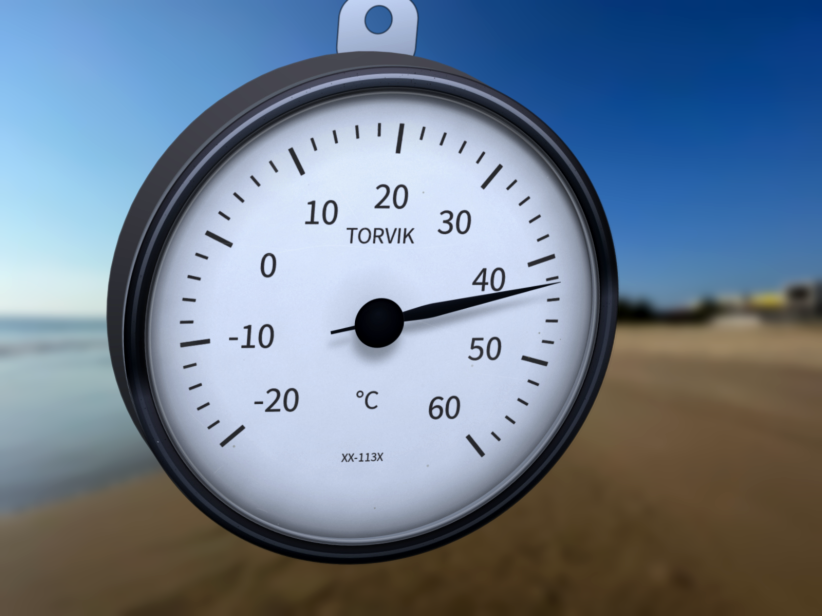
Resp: 42 °C
